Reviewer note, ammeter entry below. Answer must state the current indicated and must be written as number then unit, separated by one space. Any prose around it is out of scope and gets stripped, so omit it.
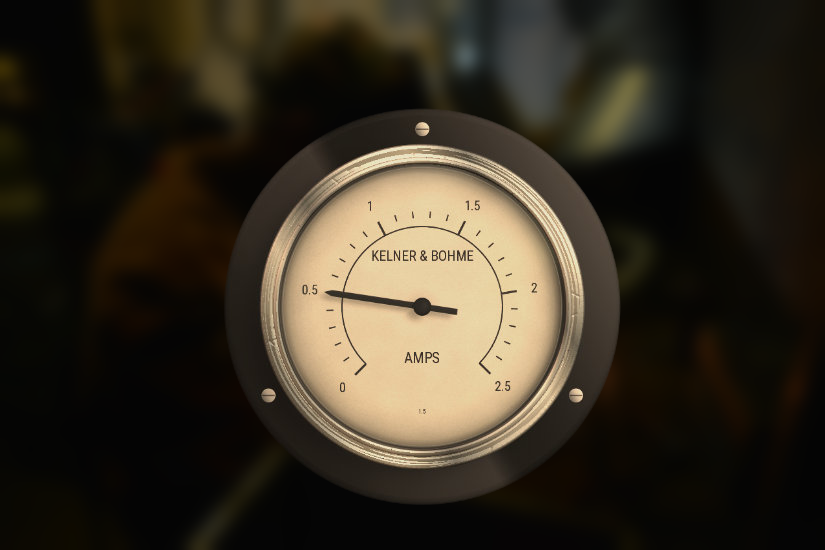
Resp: 0.5 A
